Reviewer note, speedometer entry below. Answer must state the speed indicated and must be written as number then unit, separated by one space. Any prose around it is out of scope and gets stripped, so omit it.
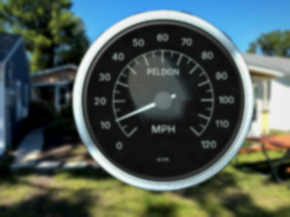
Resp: 10 mph
